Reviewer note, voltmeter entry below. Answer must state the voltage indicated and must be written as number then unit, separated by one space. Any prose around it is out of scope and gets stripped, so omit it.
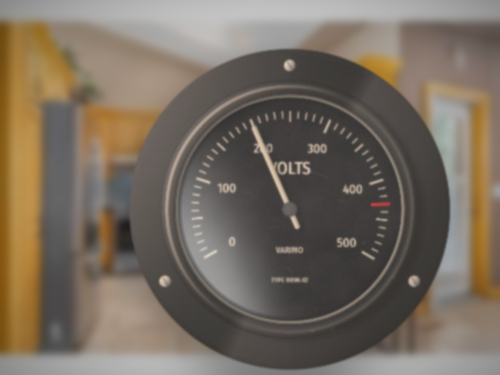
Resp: 200 V
